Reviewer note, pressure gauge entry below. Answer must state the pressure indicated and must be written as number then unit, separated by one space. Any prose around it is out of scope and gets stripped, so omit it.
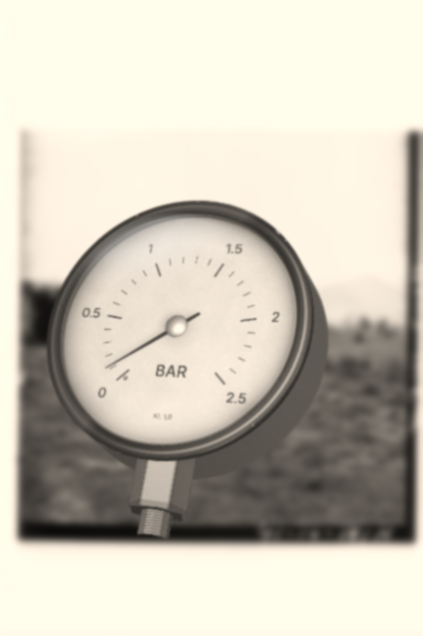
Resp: 0.1 bar
